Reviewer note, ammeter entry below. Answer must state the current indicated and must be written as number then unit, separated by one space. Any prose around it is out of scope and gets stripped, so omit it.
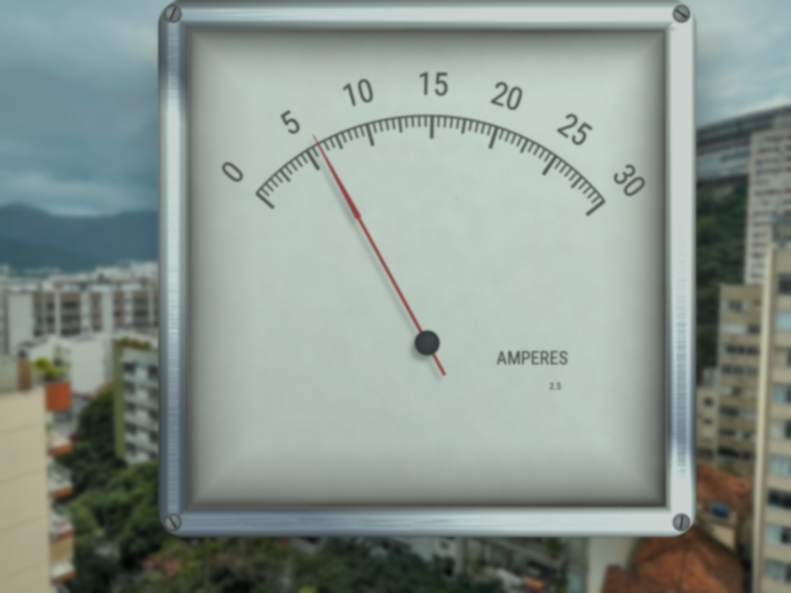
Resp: 6 A
